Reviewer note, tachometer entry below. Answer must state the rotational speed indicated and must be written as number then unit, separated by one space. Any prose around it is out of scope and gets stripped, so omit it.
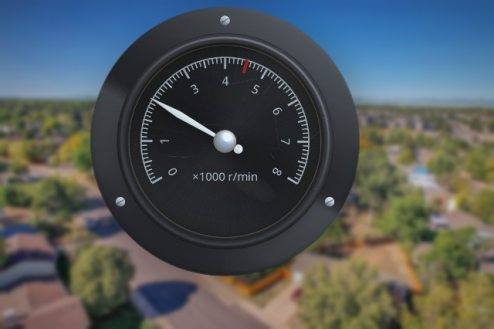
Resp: 2000 rpm
